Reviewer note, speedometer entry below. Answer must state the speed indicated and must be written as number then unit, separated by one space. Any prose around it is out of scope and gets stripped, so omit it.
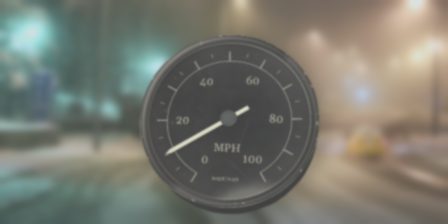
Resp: 10 mph
